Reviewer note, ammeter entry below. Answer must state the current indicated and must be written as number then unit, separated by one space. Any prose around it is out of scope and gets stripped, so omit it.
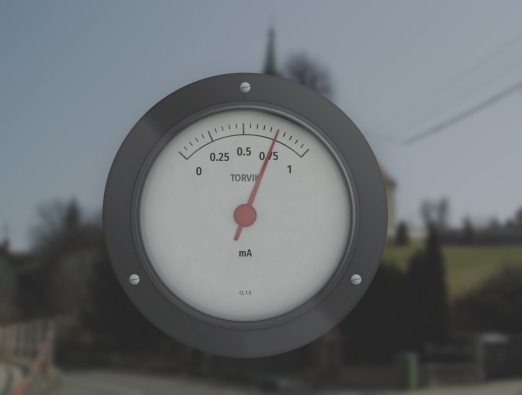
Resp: 0.75 mA
